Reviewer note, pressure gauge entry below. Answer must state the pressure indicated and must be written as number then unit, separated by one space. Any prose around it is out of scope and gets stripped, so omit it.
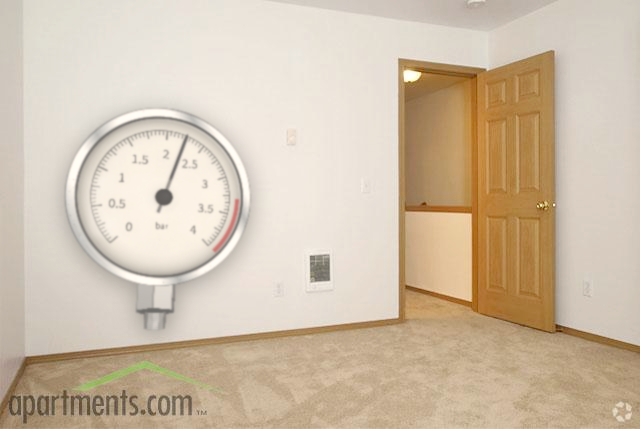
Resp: 2.25 bar
